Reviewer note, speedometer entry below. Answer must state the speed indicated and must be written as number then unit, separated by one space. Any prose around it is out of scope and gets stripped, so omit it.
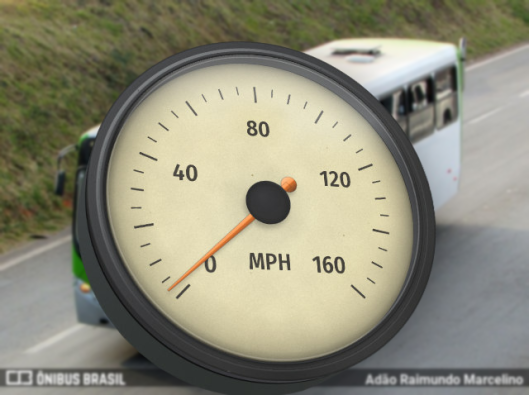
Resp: 2.5 mph
